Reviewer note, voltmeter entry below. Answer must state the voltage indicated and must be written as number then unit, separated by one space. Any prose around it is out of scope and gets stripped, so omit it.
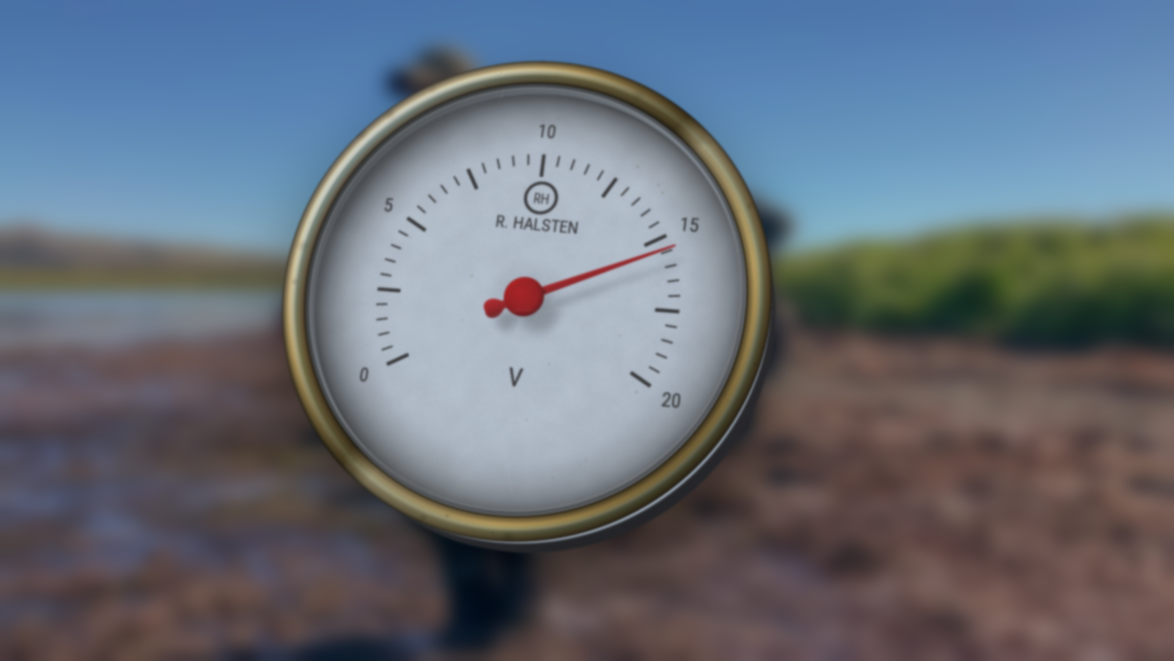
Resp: 15.5 V
